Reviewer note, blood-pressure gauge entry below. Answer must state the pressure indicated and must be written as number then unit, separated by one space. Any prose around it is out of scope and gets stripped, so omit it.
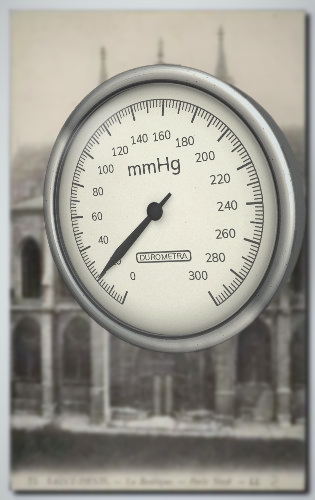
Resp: 20 mmHg
